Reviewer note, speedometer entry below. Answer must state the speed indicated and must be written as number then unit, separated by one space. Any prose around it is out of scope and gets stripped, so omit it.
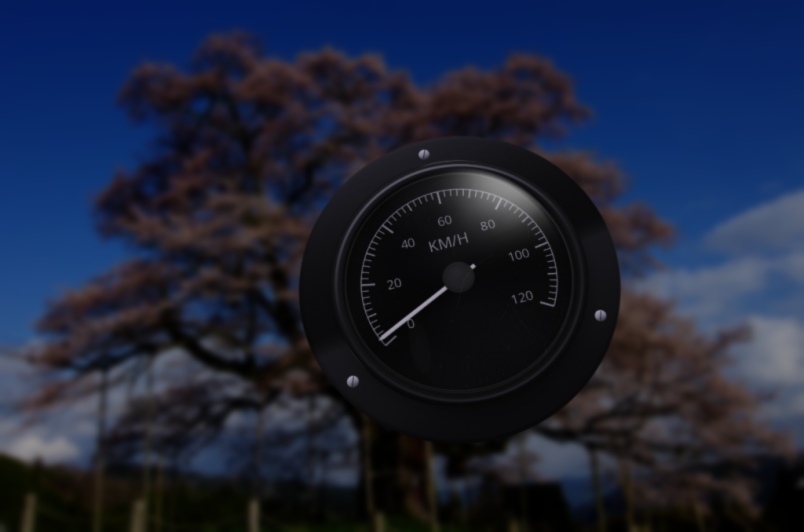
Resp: 2 km/h
